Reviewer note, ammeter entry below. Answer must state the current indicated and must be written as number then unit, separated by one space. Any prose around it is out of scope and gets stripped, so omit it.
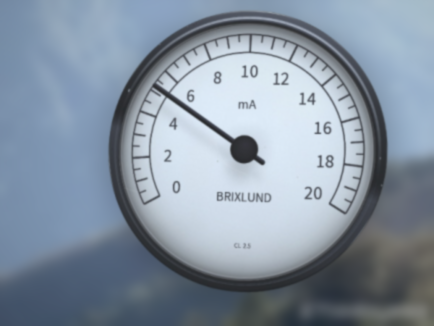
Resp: 5.25 mA
